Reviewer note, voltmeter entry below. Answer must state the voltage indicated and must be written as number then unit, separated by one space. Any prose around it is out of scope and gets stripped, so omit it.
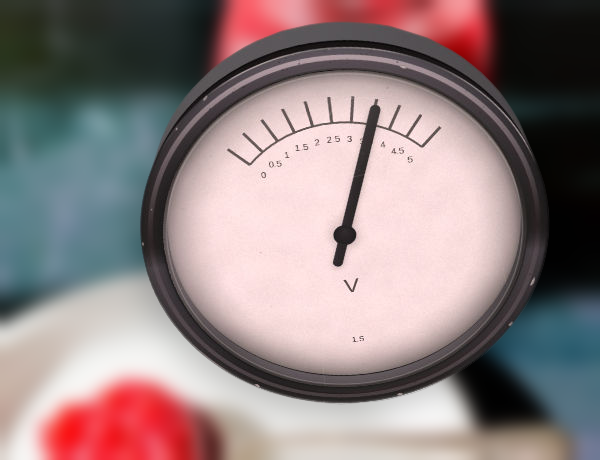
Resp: 3.5 V
